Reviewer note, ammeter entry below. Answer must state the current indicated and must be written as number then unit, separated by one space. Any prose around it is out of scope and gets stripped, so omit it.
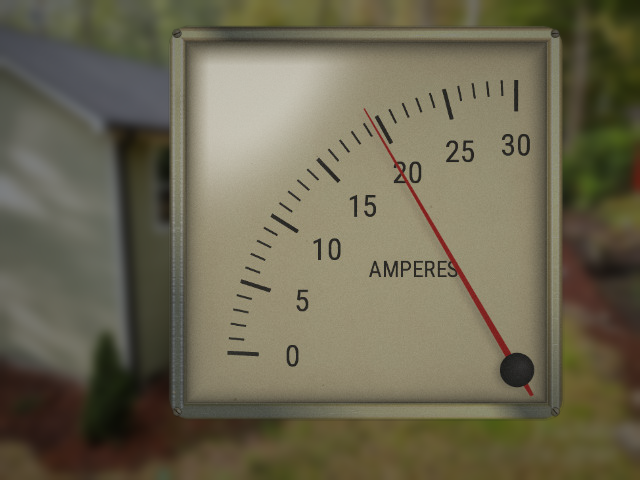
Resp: 19.5 A
